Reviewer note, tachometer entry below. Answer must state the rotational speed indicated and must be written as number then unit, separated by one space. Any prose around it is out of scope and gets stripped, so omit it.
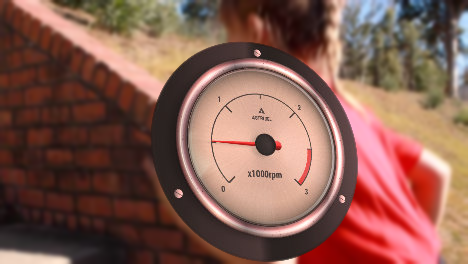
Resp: 500 rpm
